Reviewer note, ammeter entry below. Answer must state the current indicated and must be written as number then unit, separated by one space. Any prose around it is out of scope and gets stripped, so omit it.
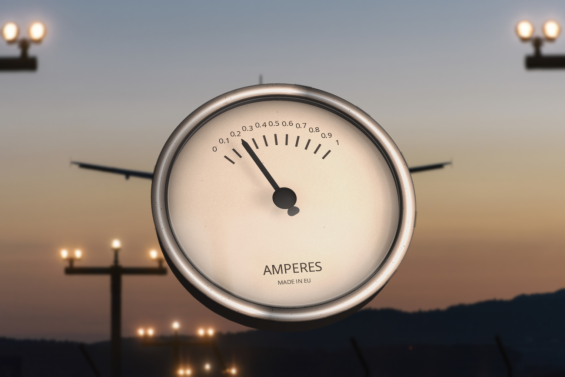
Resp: 0.2 A
